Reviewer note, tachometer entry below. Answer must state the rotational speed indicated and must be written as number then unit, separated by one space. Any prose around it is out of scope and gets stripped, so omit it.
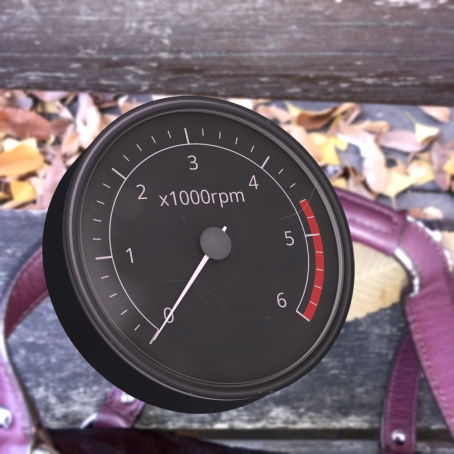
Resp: 0 rpm
